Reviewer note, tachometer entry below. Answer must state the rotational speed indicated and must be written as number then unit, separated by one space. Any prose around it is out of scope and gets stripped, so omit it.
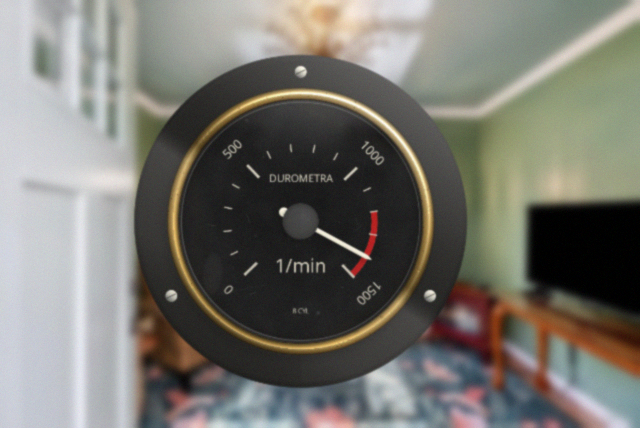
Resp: 1400 rpm
